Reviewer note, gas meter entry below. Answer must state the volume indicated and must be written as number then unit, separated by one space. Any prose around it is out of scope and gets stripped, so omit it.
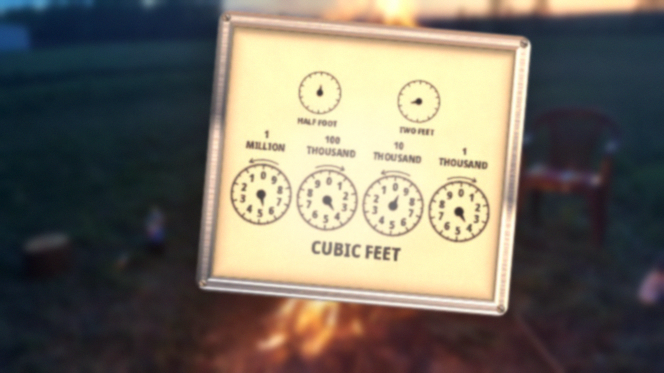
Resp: 539400 ft³
